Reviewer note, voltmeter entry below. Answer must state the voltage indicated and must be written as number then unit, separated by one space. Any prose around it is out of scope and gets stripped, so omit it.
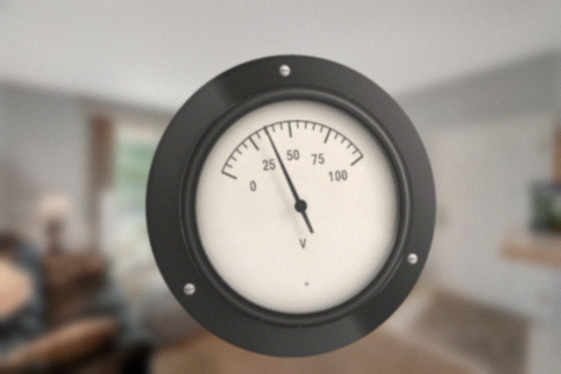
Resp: 35 V
